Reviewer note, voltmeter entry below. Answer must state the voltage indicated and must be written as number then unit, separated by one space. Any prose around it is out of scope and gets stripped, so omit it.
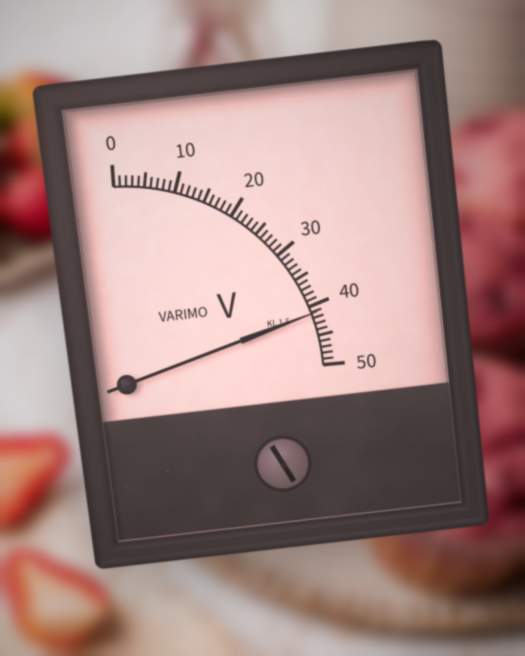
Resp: 41 V
